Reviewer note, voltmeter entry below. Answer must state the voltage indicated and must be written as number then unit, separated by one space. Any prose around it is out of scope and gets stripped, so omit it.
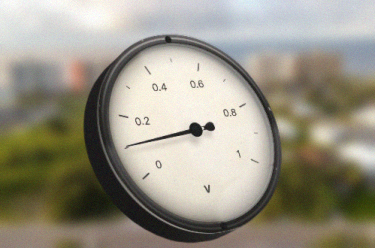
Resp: 0.1 V
